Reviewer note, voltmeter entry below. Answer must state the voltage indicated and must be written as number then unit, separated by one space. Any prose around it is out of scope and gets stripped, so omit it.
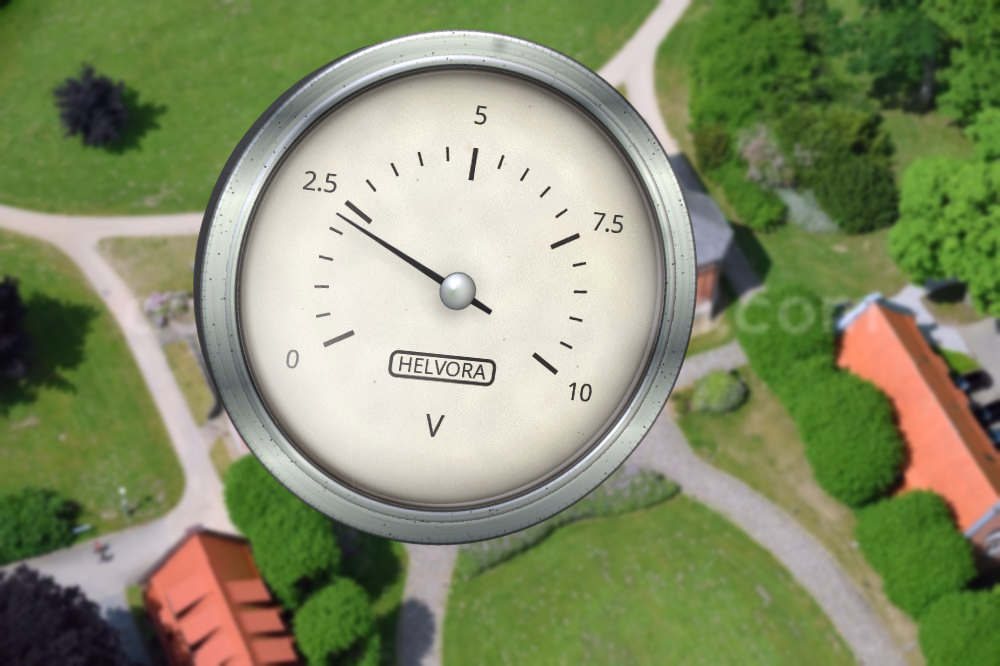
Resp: 2.25 V
